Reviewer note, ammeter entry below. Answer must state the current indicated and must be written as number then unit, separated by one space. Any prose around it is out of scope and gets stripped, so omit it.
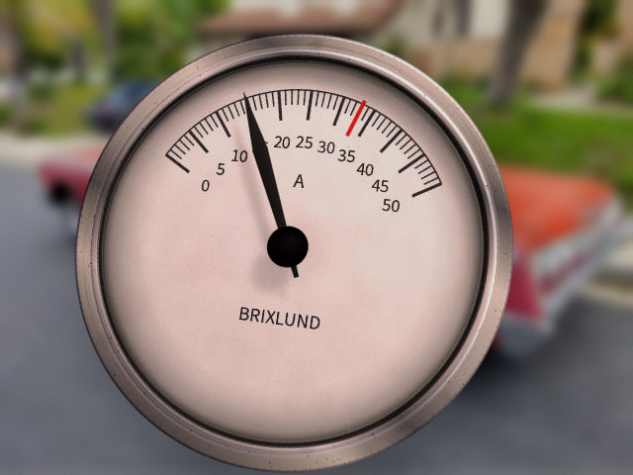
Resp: 15 A
